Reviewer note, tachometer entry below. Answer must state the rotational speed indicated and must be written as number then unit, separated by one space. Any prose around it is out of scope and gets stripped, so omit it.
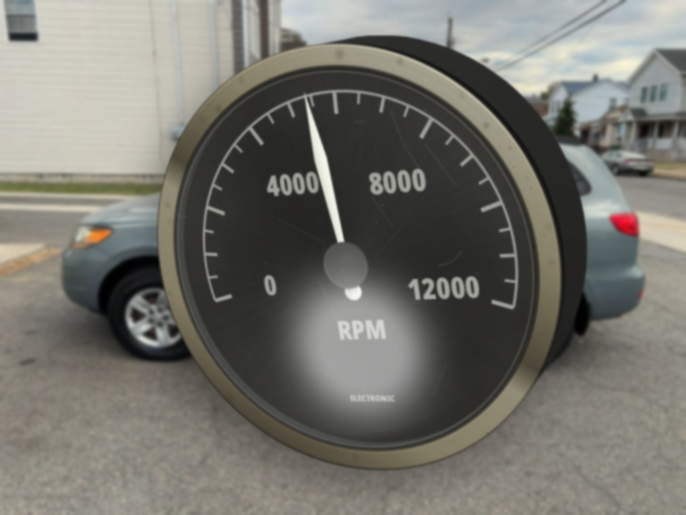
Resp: 5500 rpm
